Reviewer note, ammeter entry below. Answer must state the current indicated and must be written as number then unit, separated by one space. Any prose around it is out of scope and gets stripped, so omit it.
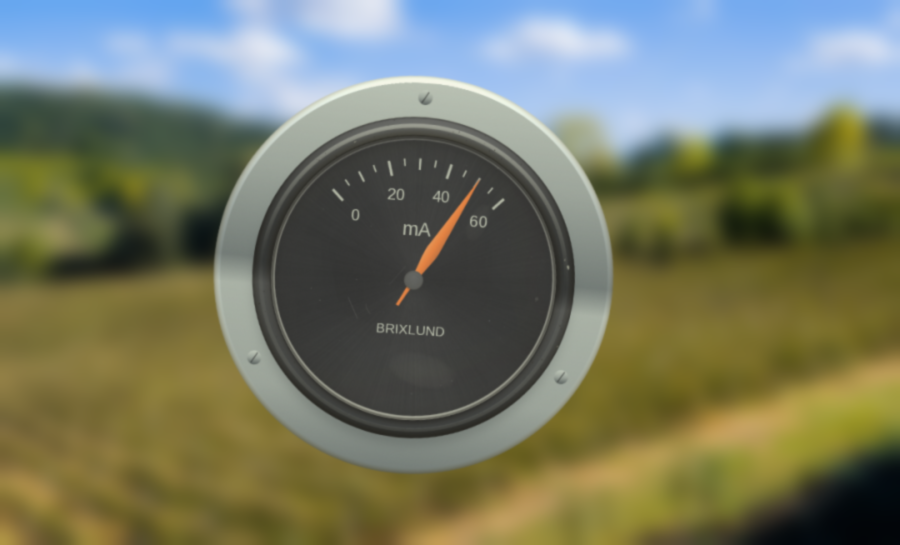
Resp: 50 mA
